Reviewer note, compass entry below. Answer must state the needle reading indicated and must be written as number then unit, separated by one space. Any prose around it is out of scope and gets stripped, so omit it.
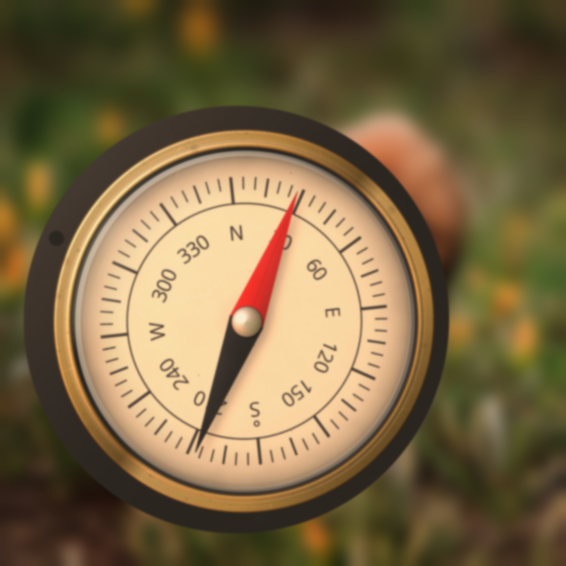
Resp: 27.5 °
